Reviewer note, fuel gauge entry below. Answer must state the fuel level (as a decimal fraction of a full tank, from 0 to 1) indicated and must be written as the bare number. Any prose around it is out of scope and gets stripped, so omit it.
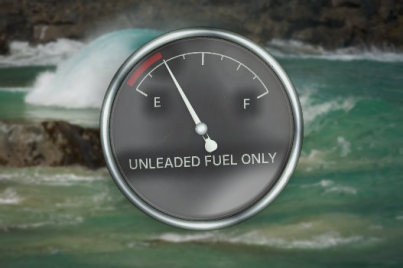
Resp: 0.25
